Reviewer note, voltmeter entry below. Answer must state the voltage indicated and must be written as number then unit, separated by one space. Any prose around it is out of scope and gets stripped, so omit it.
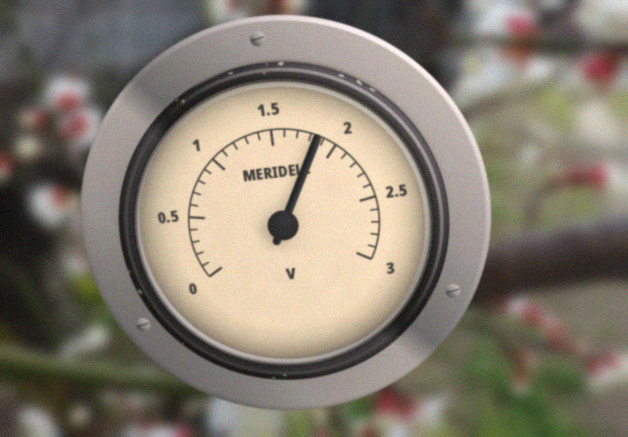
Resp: 1.85 V
